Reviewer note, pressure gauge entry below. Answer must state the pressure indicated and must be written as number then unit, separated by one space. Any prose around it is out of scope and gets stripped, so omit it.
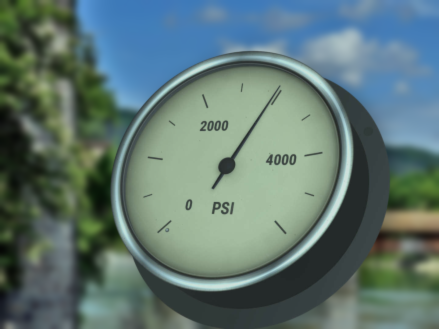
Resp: 3000 psi
